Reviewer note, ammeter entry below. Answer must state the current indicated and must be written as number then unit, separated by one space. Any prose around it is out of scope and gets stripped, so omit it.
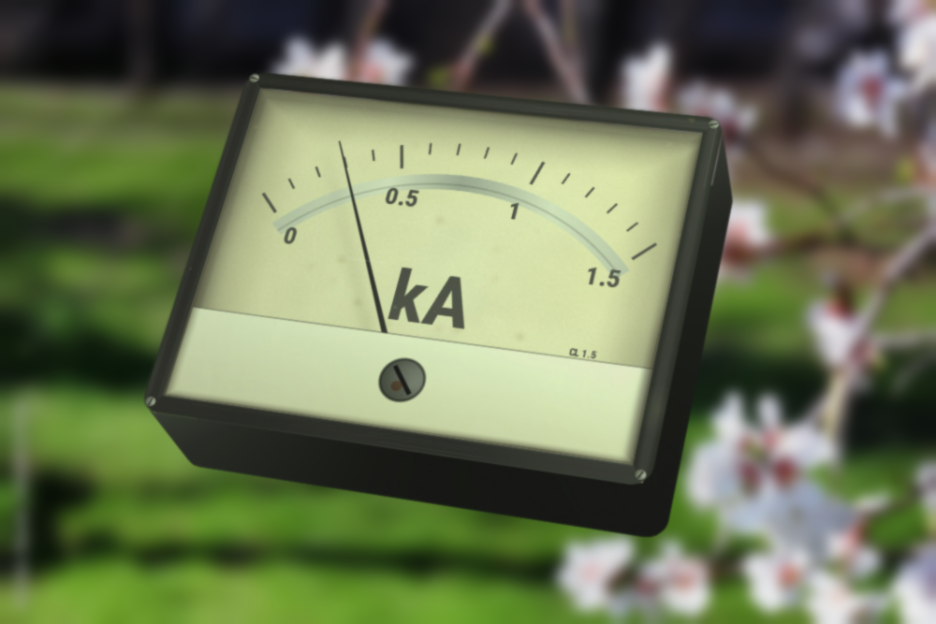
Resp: 0.3 kA
